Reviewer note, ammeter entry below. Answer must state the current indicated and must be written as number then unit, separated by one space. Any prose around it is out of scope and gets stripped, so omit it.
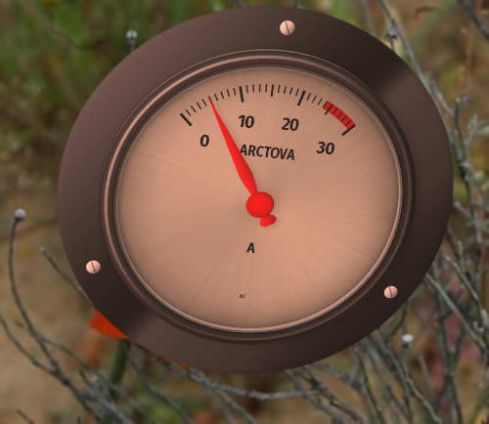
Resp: 5 A
